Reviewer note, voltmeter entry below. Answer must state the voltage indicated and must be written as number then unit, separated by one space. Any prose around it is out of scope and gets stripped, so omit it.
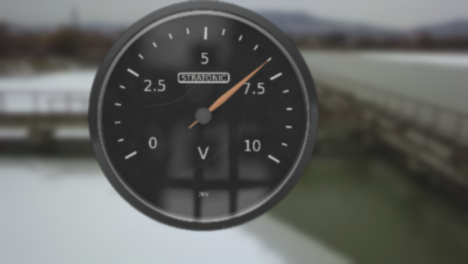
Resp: 7 V
